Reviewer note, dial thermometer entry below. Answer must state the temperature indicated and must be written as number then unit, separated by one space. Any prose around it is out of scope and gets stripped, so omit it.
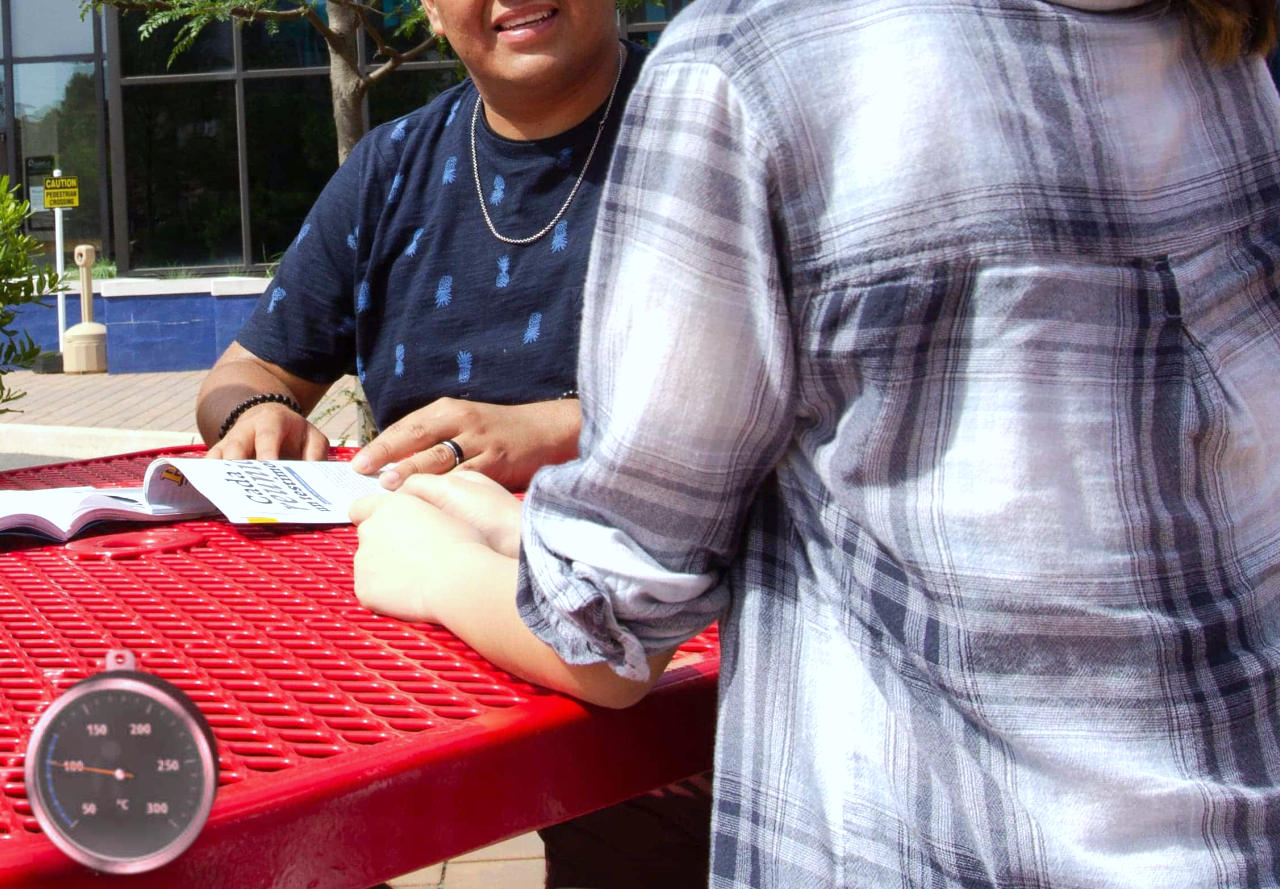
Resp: 100 °C
